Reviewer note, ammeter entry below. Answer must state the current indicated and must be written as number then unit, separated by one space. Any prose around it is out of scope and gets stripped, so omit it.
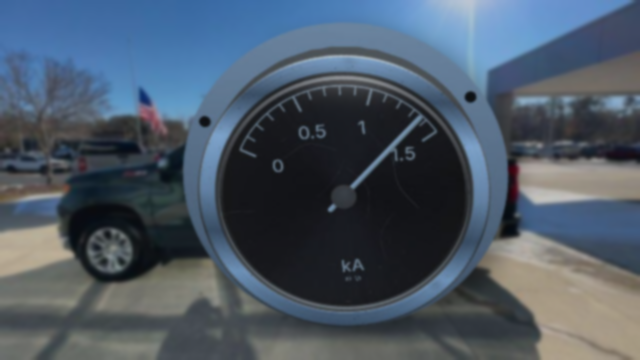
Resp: 1.35 kA
